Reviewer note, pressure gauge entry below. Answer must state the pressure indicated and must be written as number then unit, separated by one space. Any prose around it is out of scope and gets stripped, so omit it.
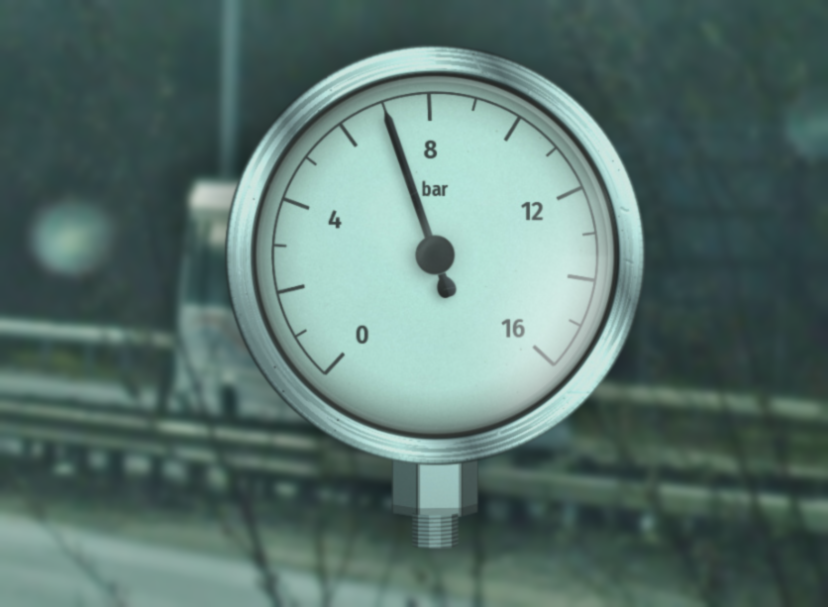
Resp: 7 bar
